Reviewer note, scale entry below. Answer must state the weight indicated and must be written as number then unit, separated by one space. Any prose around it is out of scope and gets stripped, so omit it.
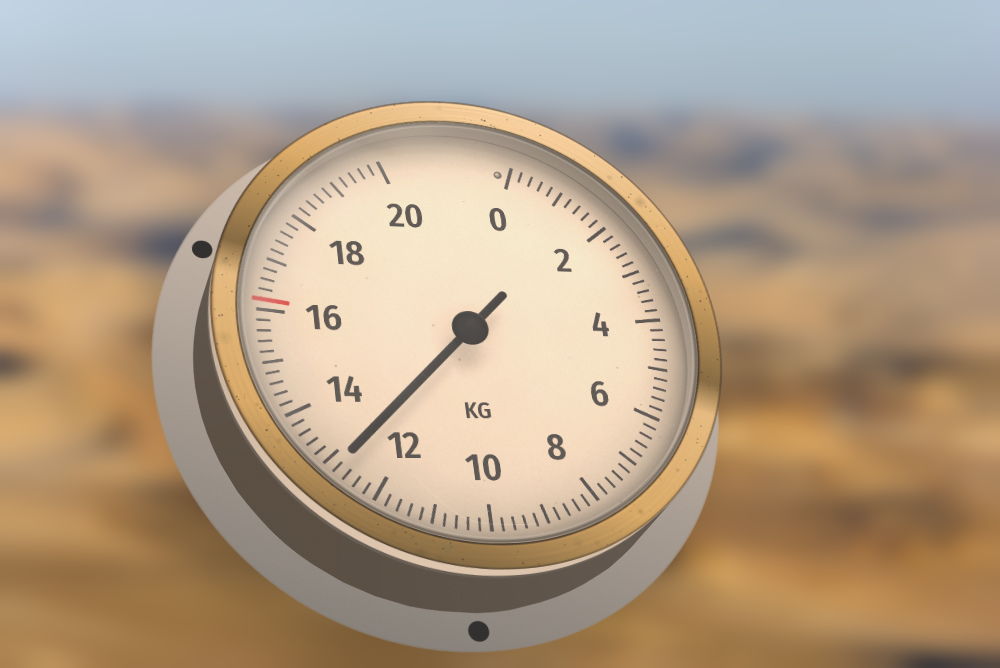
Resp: 12.8 kg
